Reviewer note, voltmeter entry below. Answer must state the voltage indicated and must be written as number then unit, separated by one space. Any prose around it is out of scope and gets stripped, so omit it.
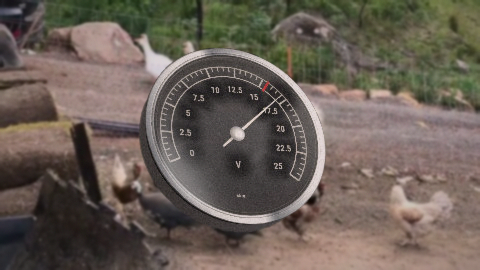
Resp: 17 V
